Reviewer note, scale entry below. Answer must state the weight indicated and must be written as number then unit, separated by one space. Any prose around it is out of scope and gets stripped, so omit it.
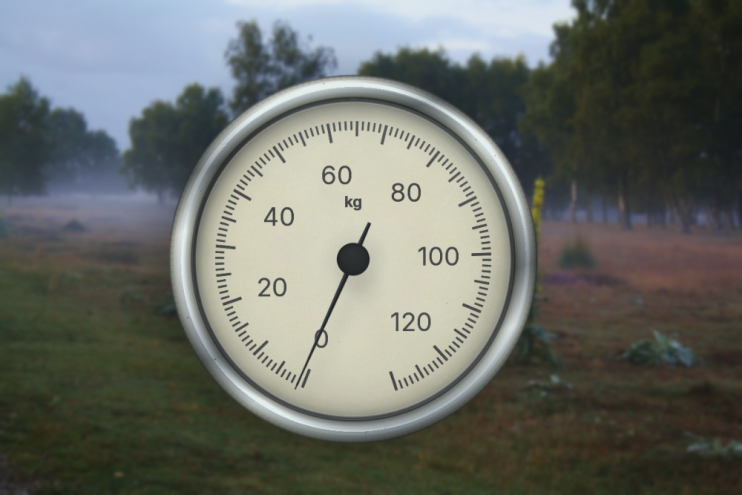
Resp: 1 kg
